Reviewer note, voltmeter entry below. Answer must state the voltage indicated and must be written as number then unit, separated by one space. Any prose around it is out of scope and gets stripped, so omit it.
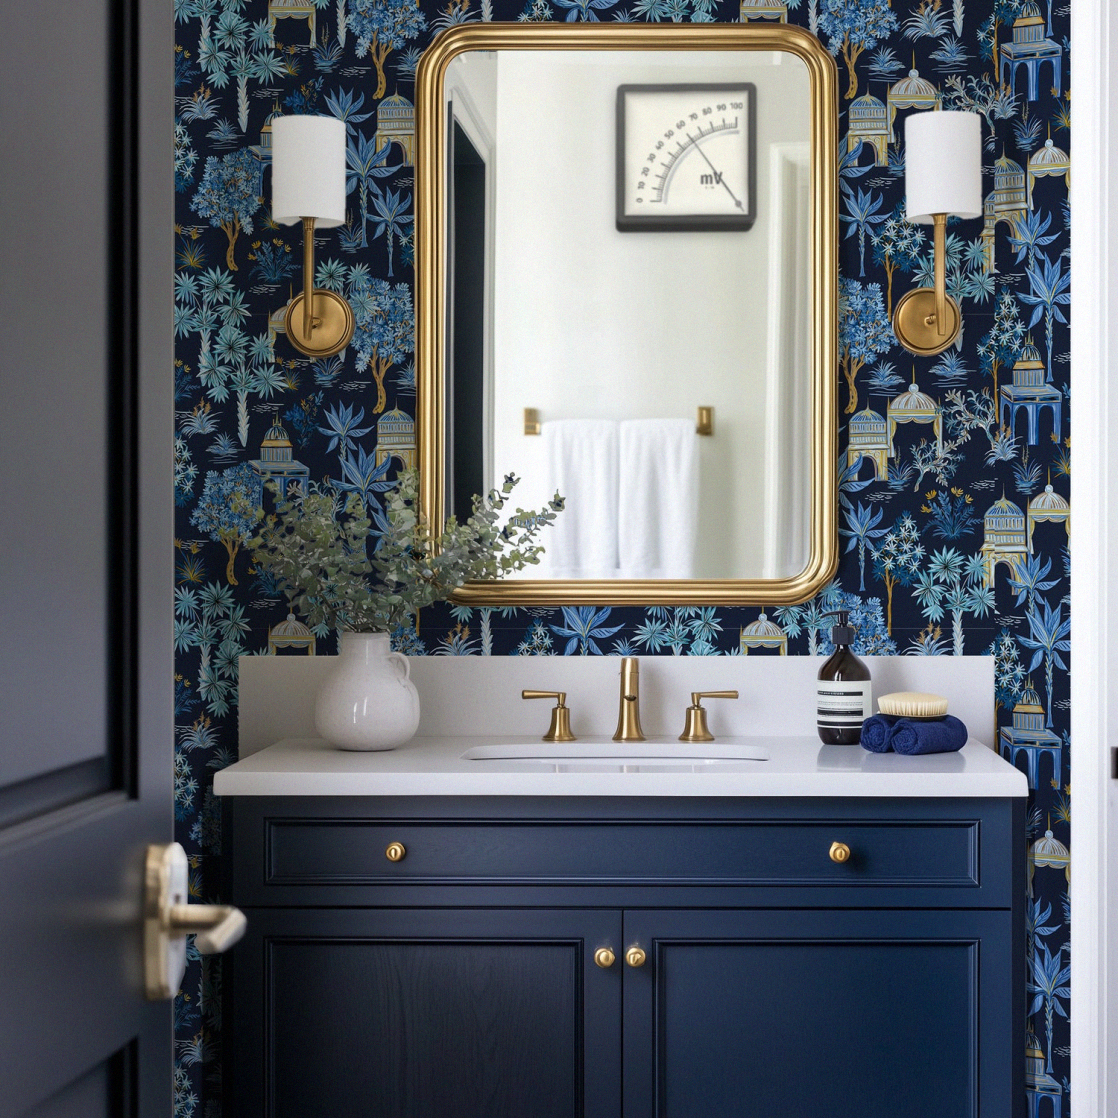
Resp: 60 mV
